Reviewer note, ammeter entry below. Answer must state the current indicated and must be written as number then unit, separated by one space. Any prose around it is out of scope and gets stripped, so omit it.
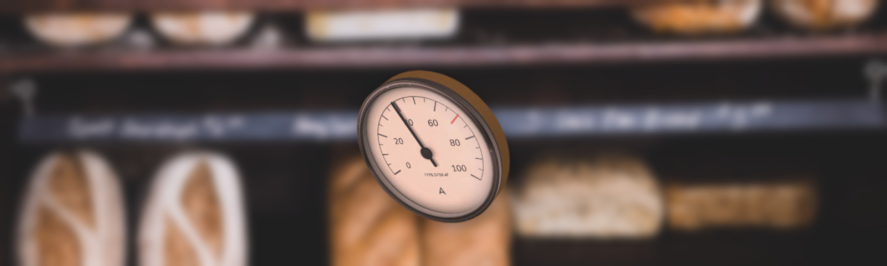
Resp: 40 A
